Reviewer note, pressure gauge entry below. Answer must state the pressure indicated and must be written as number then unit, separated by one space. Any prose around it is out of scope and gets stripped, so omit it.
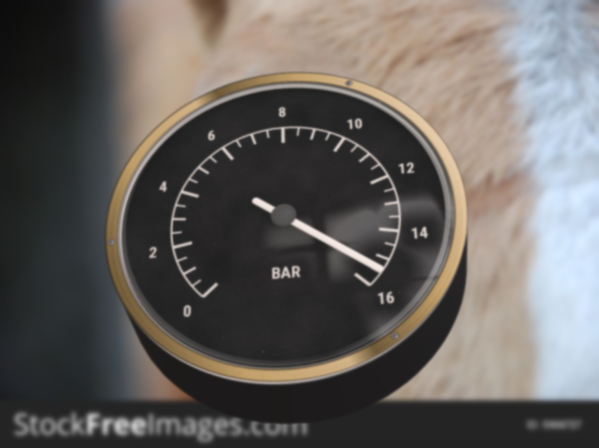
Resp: 15.5 bar
